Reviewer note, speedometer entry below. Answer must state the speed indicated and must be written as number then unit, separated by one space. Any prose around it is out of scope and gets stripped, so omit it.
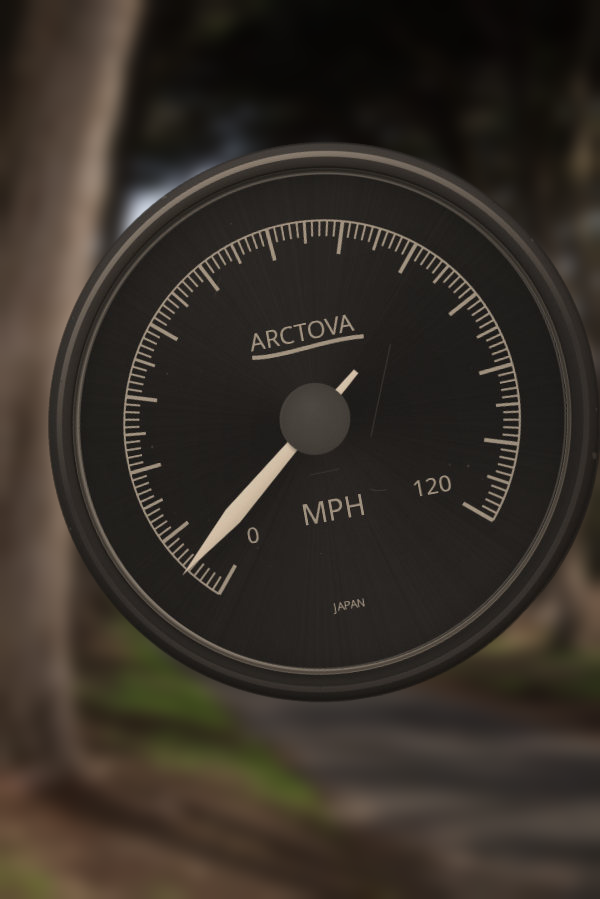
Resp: 5 mph
